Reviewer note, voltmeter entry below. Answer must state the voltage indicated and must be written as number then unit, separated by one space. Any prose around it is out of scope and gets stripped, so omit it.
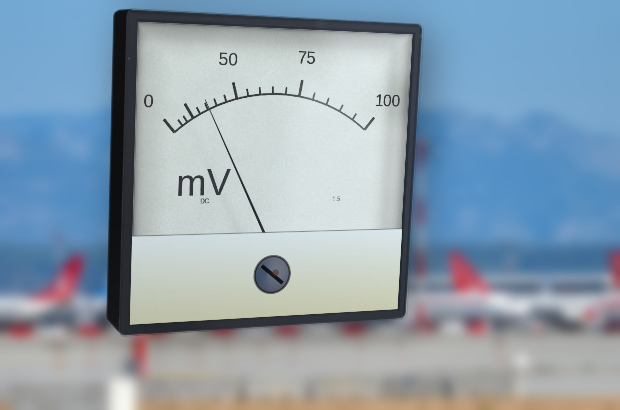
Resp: 35 mV
